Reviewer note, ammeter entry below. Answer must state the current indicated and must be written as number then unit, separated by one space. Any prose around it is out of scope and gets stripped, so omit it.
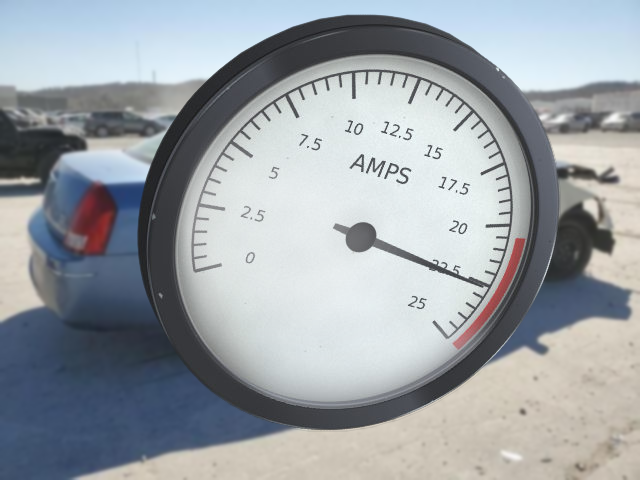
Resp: 22.5 A
